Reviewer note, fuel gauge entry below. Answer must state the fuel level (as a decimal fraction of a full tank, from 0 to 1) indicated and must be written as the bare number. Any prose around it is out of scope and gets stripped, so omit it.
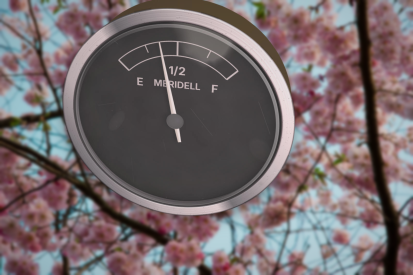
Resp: 0.375
